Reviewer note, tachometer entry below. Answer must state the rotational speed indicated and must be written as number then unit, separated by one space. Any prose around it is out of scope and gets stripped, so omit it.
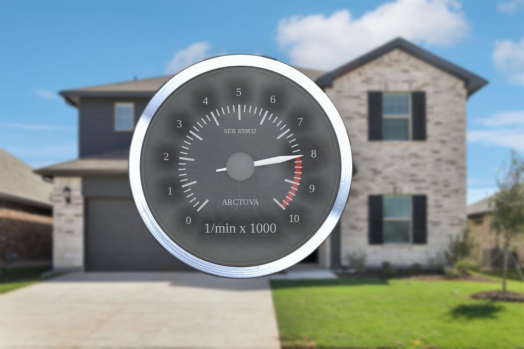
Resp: 8000 rpm
